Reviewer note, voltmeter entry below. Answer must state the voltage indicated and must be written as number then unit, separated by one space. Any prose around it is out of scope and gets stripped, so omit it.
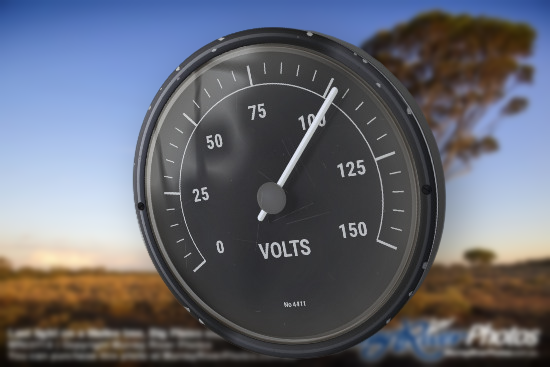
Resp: 102.5 V
